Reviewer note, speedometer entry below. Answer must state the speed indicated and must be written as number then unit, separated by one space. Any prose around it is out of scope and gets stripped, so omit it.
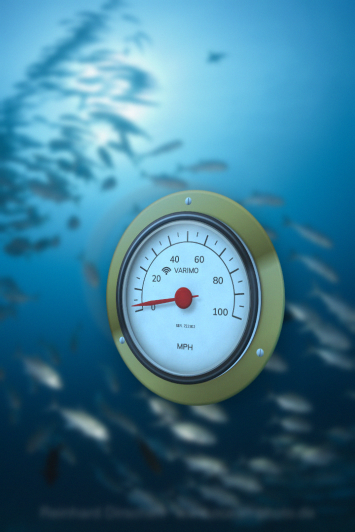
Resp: 2.5 mph
